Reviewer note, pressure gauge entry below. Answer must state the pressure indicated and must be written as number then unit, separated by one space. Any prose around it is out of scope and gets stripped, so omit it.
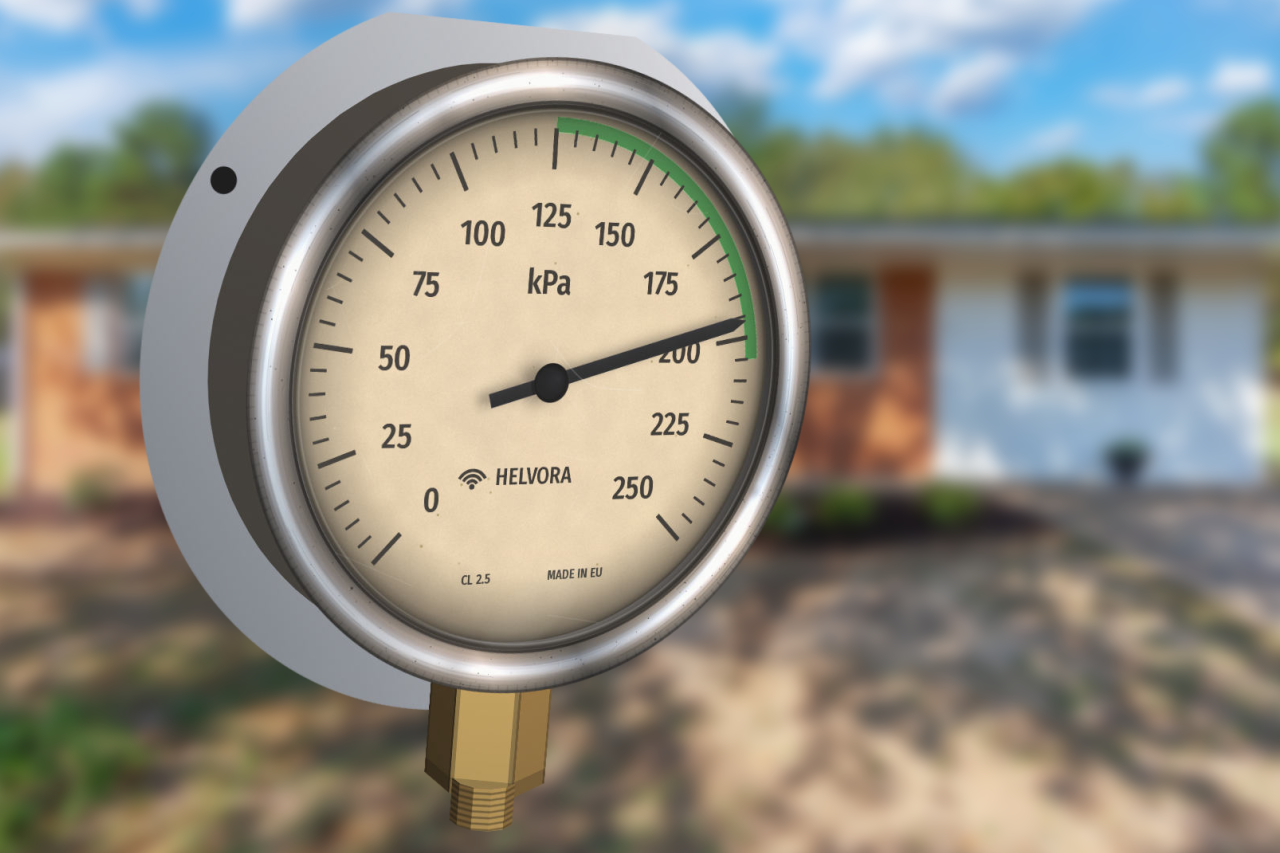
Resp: 195 kPa
